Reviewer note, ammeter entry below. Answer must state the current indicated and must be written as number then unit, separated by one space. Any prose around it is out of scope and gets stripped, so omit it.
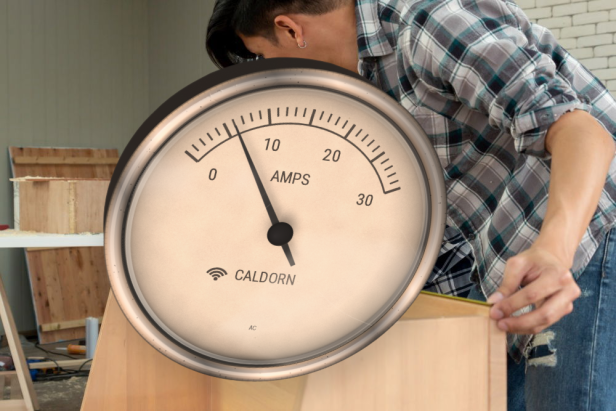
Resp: 6 A
